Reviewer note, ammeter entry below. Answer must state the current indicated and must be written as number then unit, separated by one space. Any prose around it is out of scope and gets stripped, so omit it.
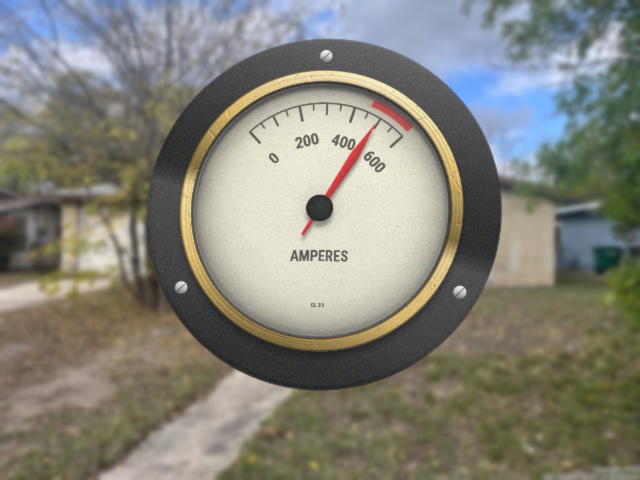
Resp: 500 A
